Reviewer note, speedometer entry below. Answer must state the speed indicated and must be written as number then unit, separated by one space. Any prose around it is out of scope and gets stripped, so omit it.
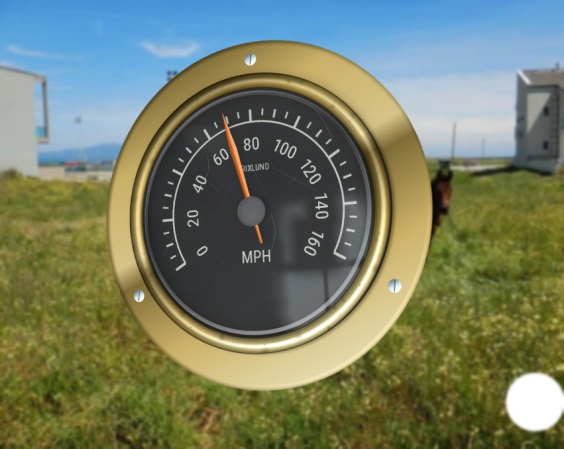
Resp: 70 mph
